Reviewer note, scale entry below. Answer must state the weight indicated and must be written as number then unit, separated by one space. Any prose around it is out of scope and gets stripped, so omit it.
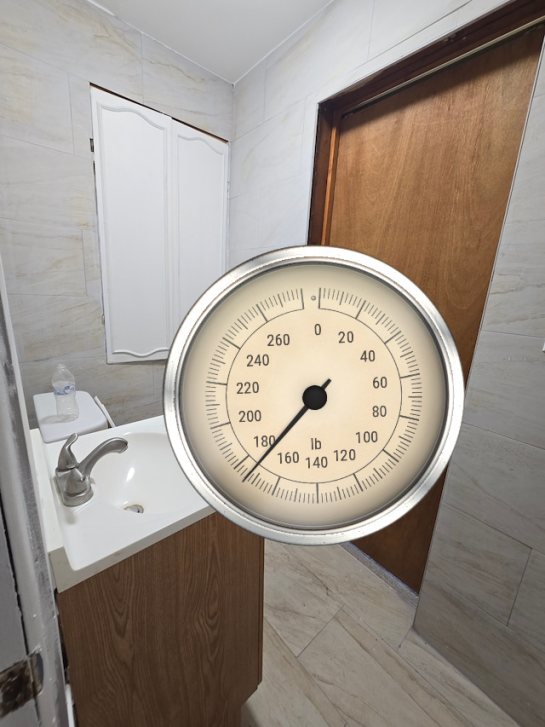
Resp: 174 lb
